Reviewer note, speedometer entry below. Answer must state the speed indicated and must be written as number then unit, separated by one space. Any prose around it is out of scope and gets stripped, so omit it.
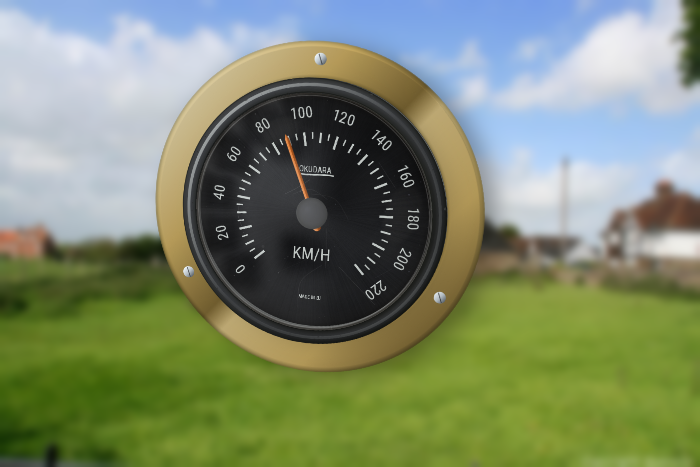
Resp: 90 km/h
